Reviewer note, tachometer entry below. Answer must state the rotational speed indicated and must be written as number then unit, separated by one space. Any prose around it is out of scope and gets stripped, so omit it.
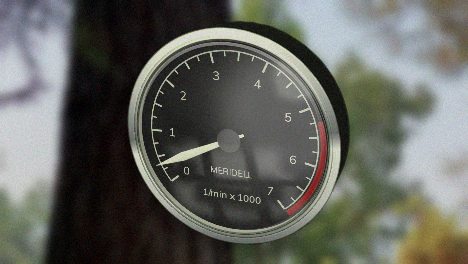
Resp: 375 rpm
